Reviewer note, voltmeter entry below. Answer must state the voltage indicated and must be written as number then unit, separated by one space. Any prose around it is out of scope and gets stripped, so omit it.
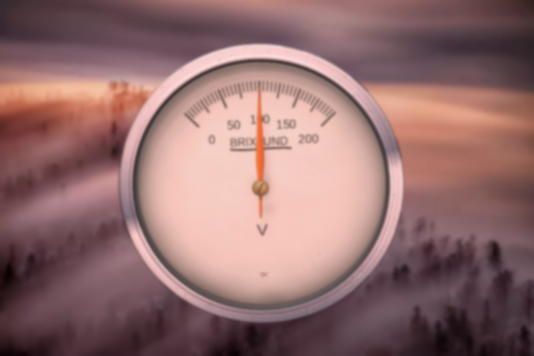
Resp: 100 V
